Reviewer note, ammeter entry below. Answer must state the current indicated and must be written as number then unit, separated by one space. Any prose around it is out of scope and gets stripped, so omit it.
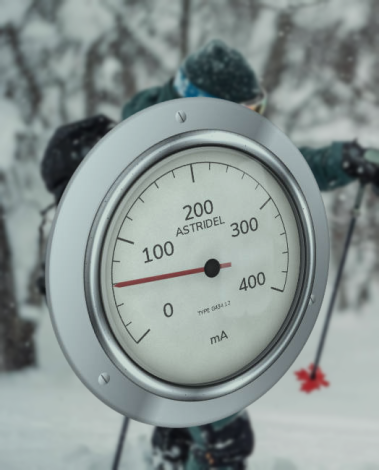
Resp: 60 mA
